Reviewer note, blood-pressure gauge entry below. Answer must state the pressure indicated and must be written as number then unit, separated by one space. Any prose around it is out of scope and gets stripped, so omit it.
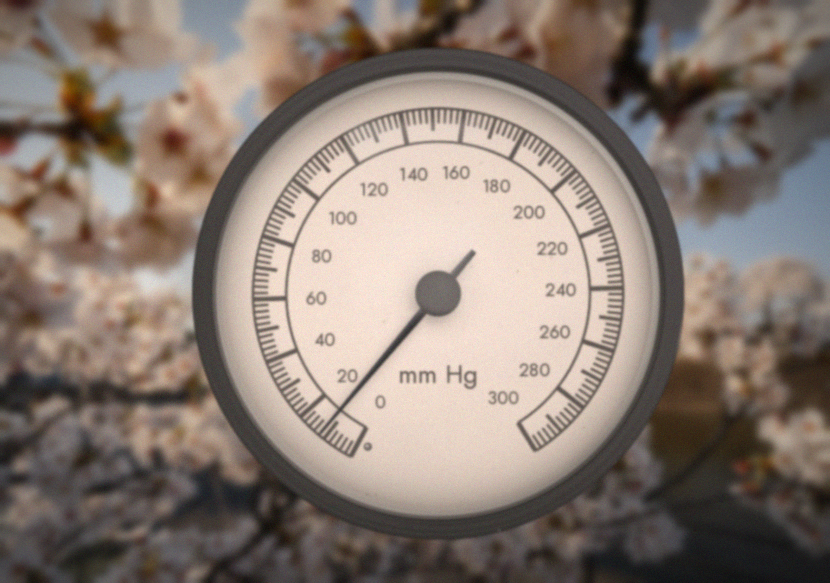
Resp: 12 mmHg
